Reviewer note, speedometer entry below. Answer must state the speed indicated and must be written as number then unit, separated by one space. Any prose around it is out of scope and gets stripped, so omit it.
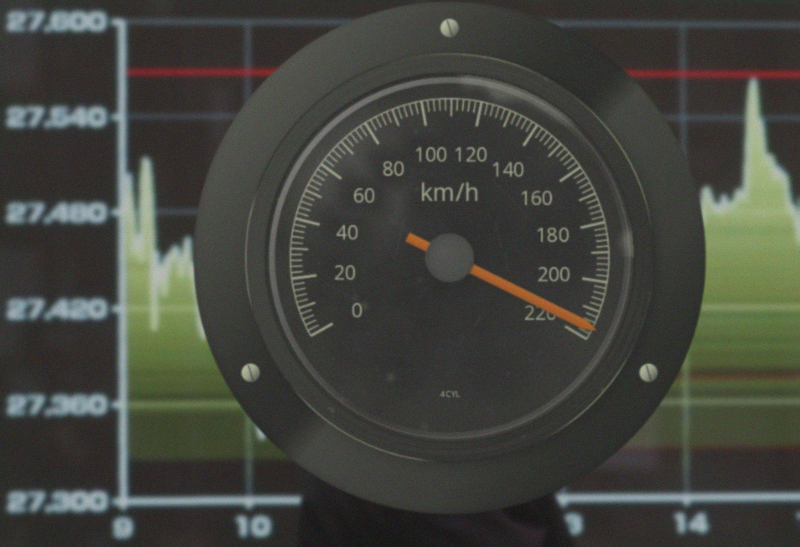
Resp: 216 km/h
